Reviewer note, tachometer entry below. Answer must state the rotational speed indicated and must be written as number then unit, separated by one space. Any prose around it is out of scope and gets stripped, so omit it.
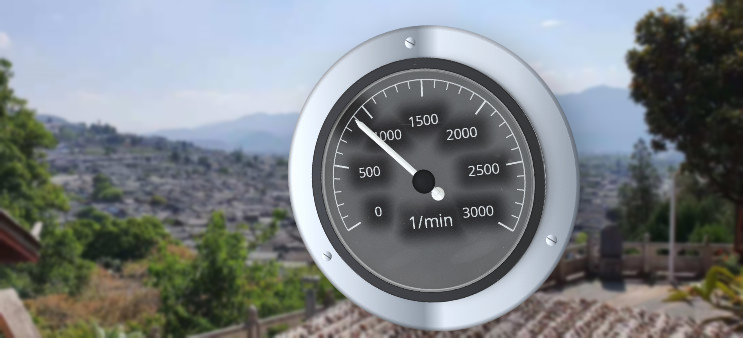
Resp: 900 rpm
